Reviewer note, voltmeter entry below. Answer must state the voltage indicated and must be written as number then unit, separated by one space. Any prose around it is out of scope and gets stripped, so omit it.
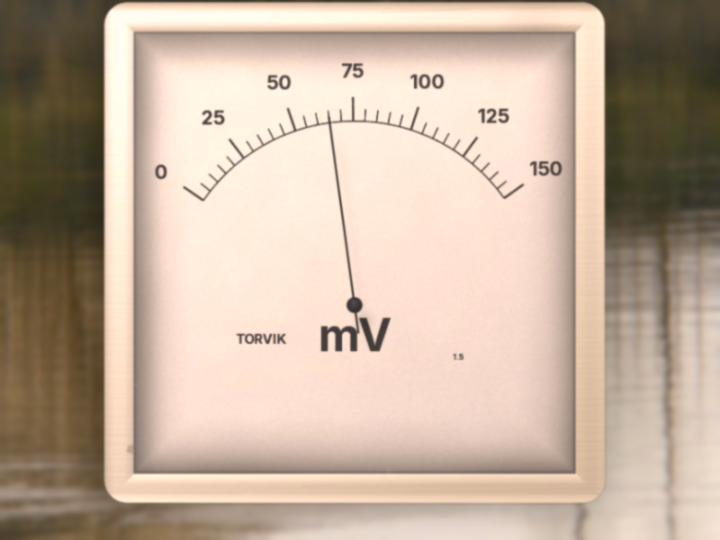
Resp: 65 mV
